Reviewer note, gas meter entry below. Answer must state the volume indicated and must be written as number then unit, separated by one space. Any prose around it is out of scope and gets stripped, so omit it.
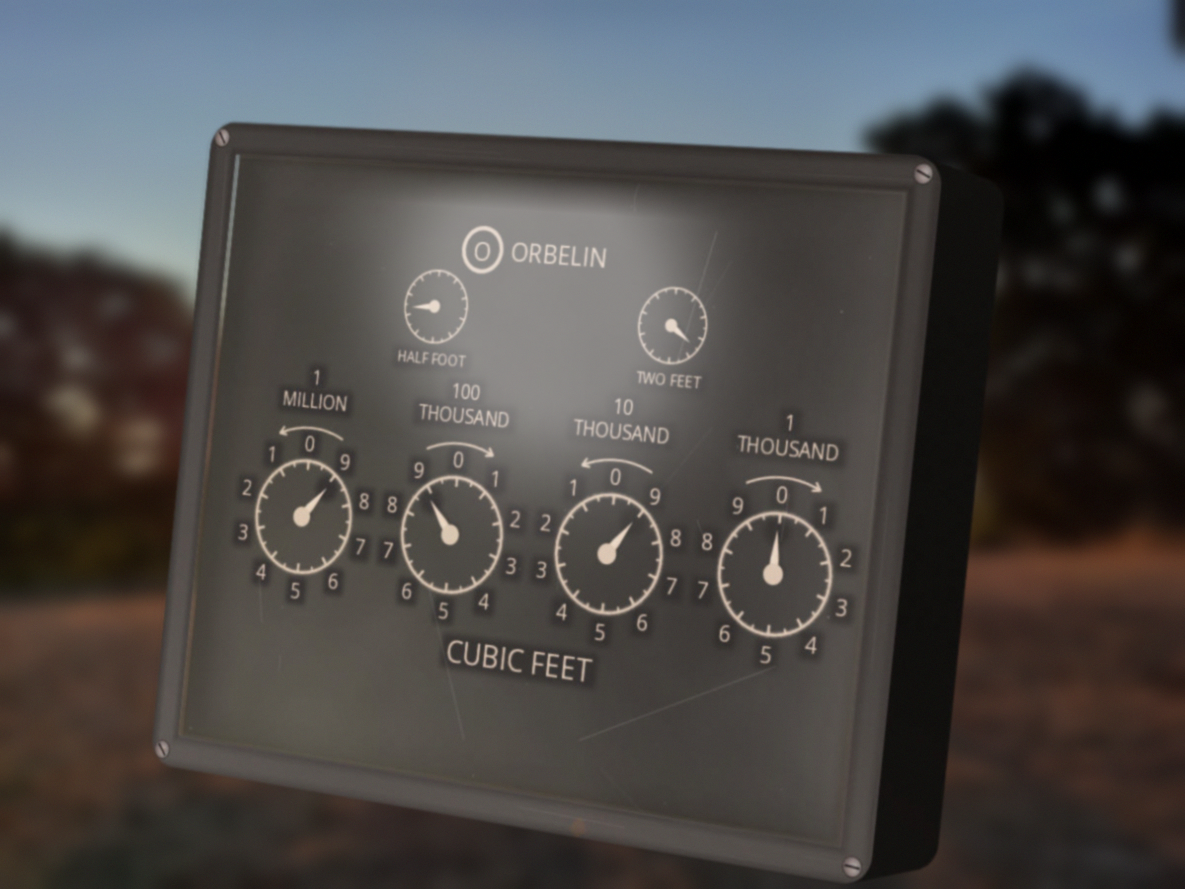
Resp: 889000 ft³
